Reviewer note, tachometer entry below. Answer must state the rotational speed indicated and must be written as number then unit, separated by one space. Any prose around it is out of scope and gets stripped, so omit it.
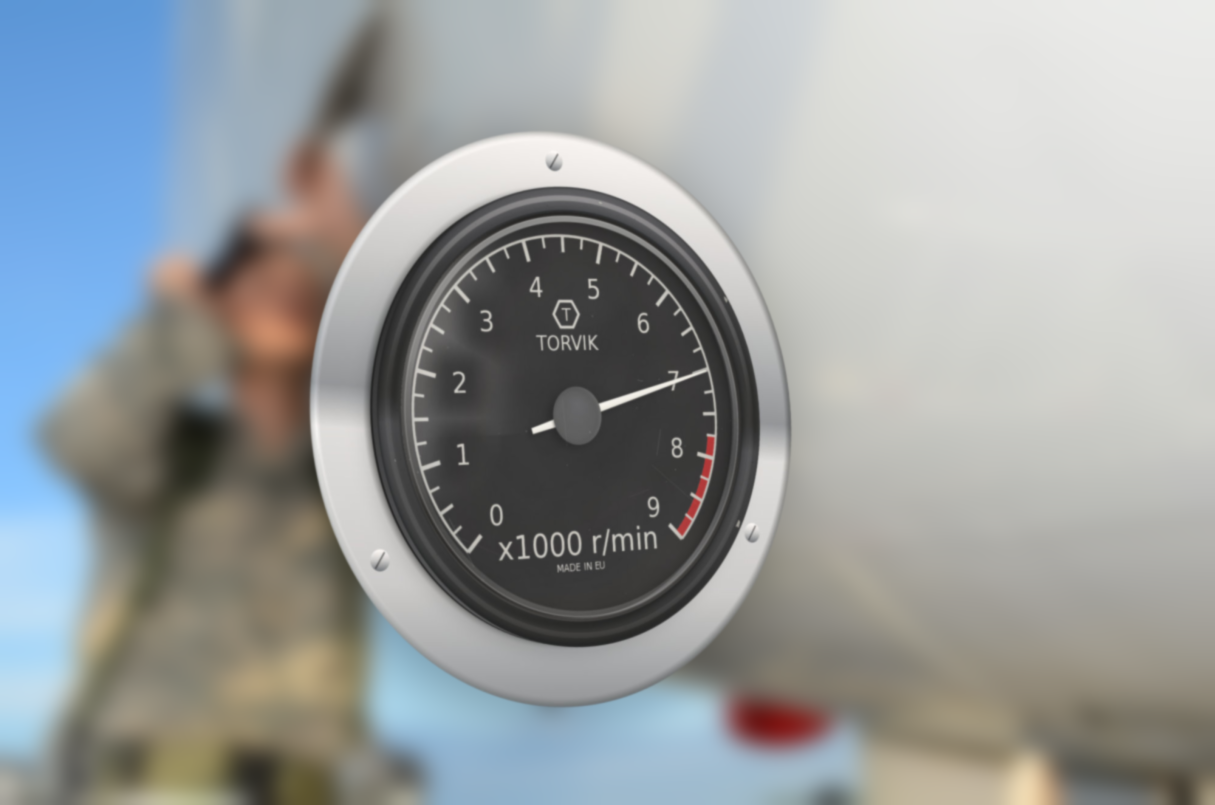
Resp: 7000 rpm
